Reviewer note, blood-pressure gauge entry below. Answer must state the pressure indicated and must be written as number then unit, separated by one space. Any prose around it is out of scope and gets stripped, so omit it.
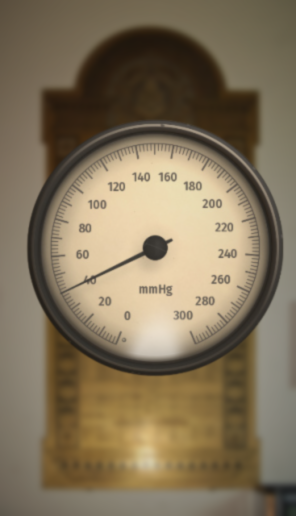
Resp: 40 mmHg
